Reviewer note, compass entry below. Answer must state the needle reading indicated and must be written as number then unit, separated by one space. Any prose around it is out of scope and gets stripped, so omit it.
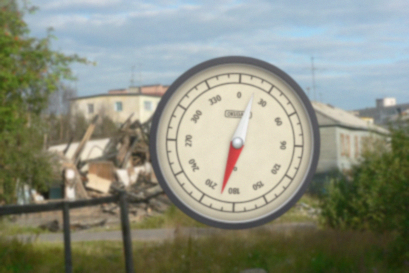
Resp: 195 °
